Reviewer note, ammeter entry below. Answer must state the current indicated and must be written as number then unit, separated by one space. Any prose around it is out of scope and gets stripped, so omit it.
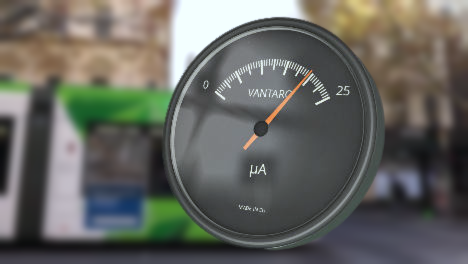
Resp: 20 µA
